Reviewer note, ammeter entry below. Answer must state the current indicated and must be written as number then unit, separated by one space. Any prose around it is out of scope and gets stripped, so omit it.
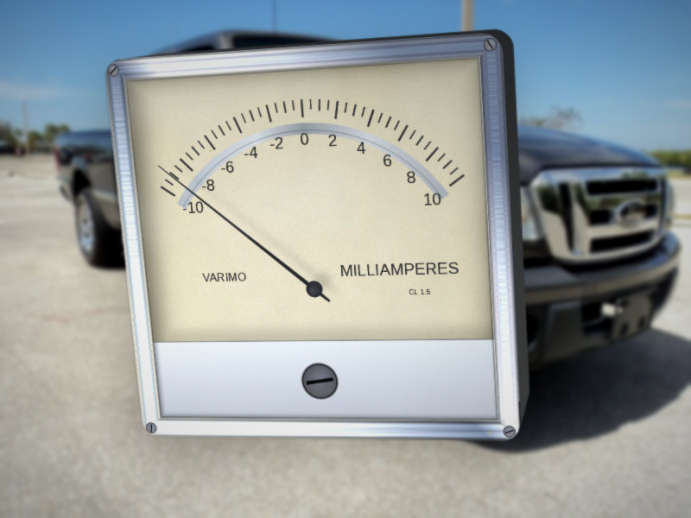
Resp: -9 mA
